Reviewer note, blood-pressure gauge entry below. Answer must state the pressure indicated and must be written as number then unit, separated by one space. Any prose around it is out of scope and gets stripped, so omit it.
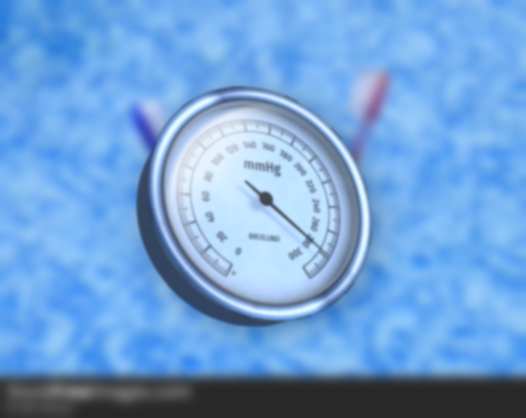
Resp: 280 mmHg
